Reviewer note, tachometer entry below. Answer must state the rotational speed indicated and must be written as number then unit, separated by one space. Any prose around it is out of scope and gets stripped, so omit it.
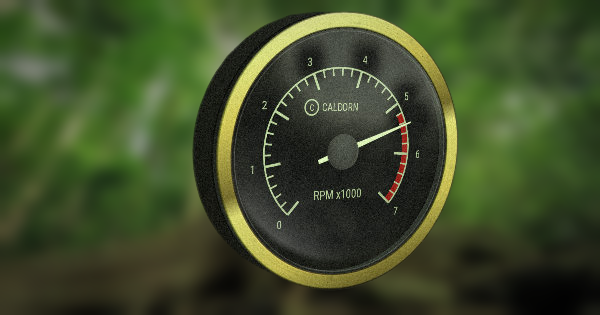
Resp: 5400 rpm
